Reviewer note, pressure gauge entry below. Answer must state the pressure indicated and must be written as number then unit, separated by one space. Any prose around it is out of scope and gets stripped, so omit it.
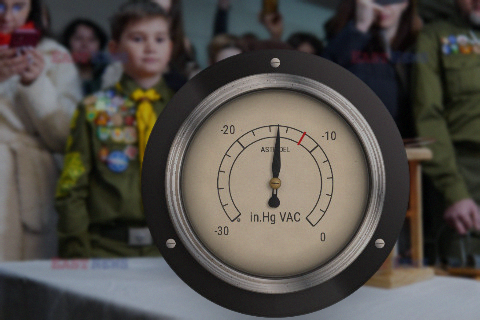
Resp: -15 inHg
